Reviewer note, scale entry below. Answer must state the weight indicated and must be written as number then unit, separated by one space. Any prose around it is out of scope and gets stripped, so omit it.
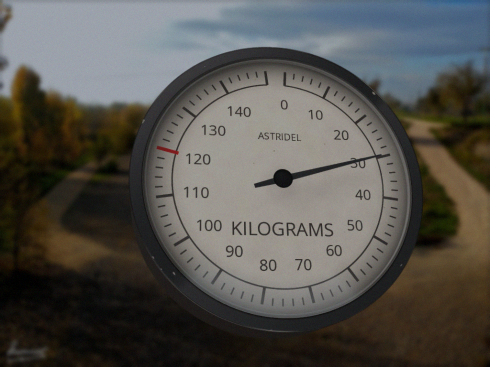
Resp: 30 kg
